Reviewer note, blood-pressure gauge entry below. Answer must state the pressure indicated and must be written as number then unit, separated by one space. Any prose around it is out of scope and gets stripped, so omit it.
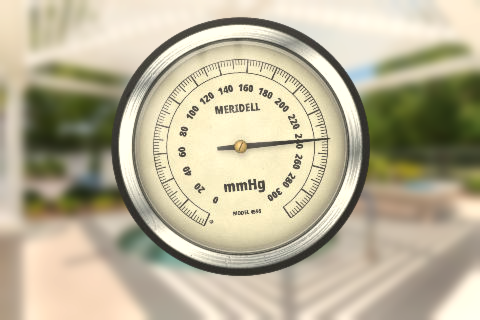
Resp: 240 mmHg
